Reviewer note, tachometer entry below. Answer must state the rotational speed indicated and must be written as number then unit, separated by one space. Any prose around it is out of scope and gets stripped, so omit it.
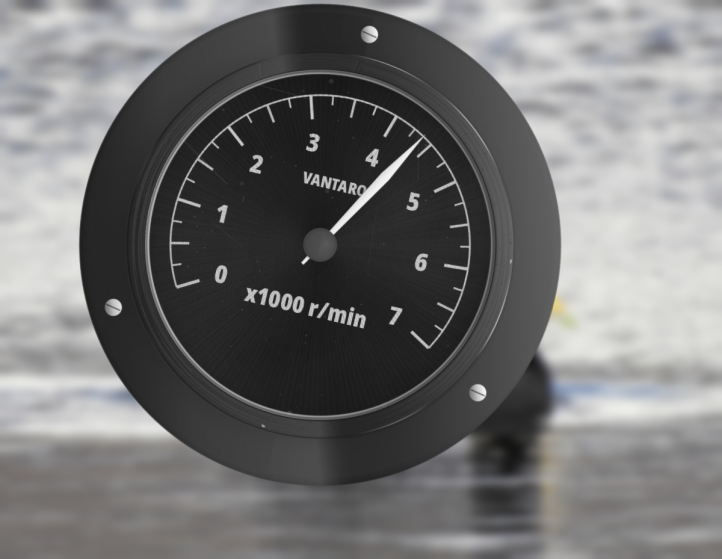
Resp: 4375 rpm
